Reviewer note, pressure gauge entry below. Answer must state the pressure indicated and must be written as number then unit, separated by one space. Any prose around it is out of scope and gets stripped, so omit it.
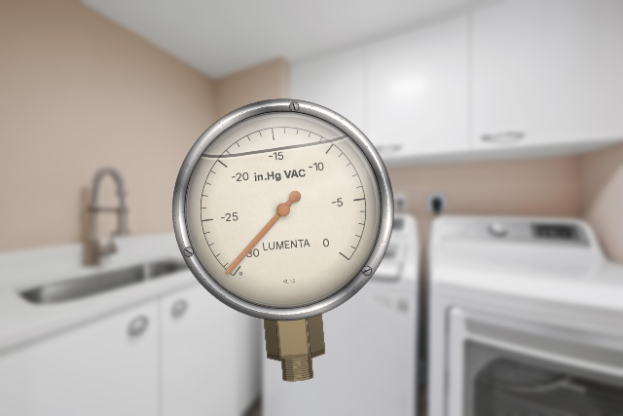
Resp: -29.5 inHg
